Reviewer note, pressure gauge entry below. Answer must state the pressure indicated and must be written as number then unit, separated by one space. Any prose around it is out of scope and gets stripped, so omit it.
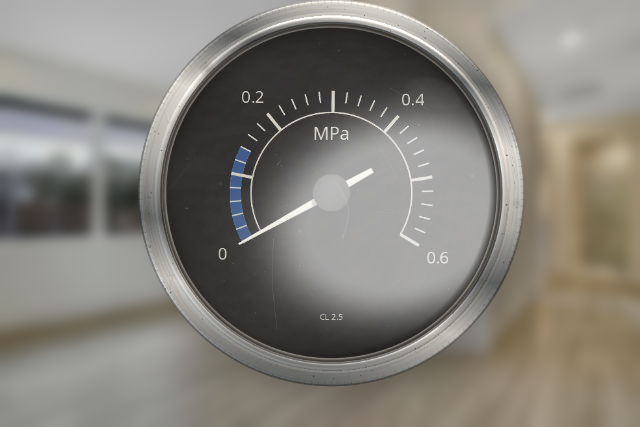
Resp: 0 MPa
